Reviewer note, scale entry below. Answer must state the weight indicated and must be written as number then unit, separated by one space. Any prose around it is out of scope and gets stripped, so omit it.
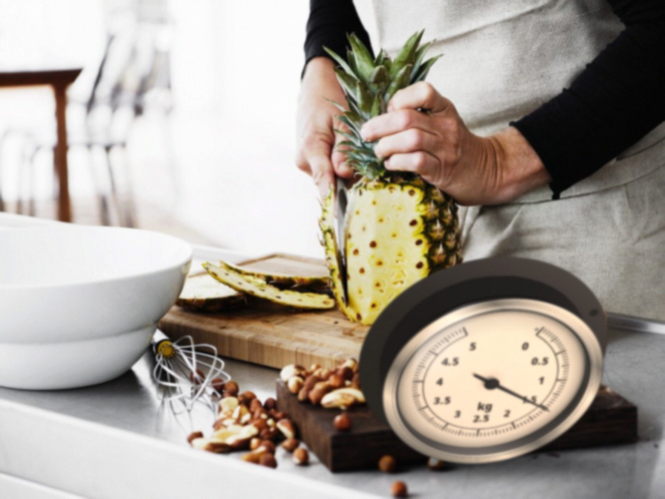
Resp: 1.5 kg
